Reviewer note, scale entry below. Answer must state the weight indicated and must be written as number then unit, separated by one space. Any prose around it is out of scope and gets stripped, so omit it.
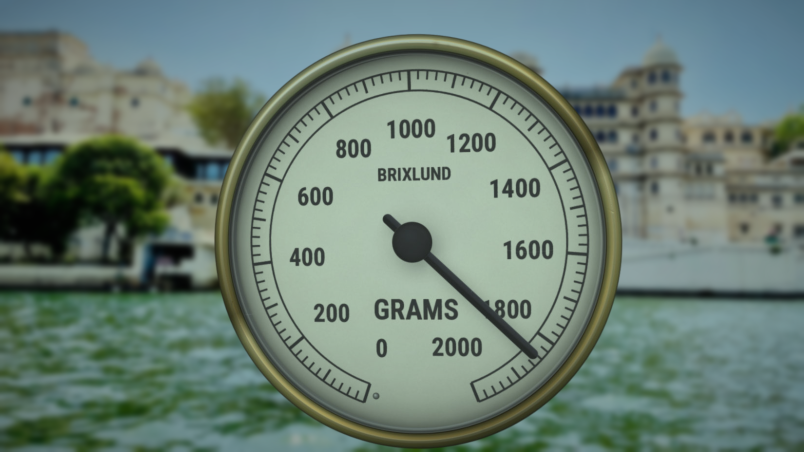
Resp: 1840 g
